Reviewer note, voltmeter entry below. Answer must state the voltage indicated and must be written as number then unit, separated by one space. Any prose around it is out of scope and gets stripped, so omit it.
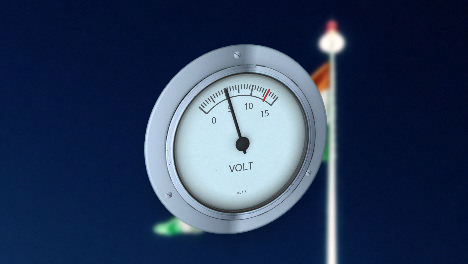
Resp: 5 V
